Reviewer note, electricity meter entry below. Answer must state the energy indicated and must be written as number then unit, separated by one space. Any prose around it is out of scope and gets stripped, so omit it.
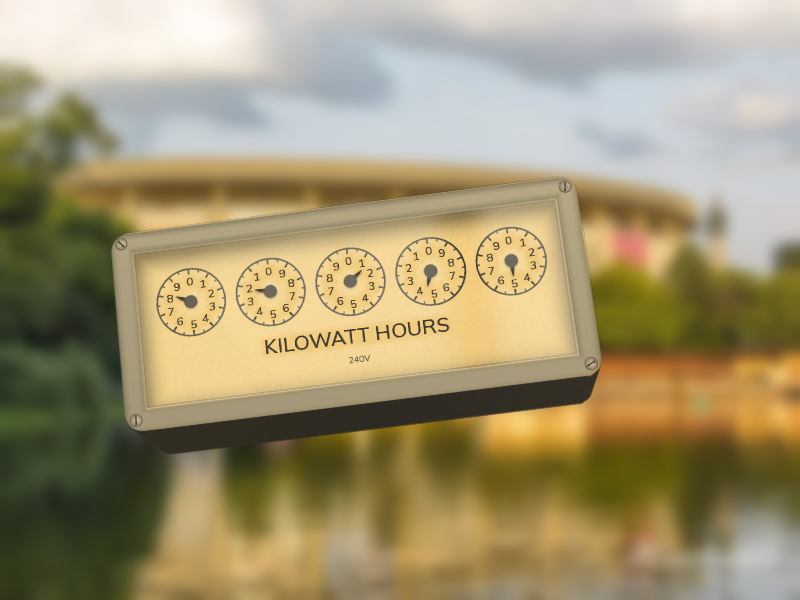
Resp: 82145 kWh
